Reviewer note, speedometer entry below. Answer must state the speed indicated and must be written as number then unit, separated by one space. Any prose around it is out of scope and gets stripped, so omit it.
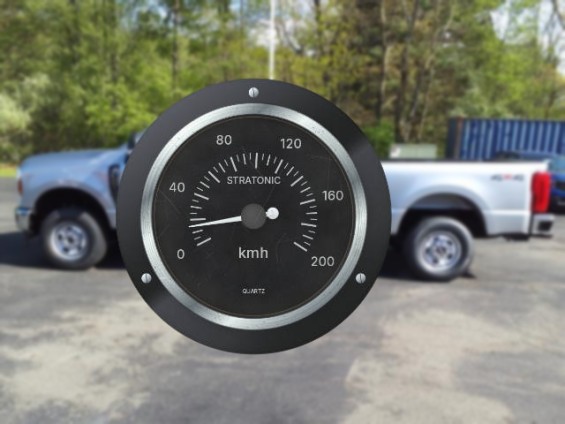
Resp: 15 km/h
